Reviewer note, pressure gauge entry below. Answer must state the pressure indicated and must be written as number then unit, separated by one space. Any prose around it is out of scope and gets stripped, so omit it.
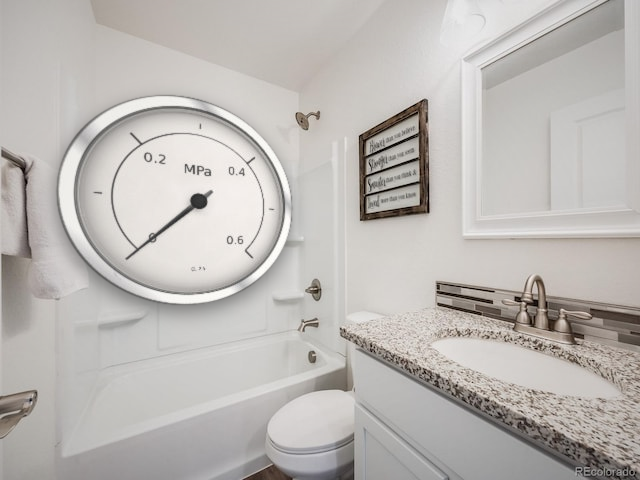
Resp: 0 MPa
